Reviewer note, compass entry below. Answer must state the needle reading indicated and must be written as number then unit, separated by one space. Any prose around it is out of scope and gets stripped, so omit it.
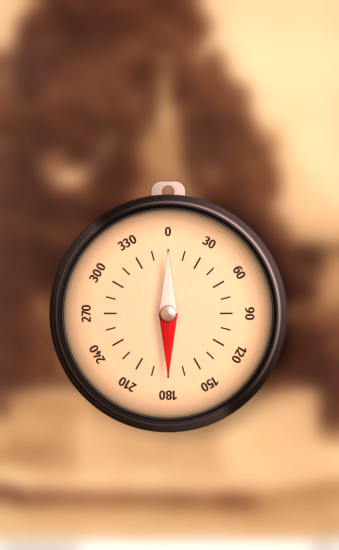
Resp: 180 °
